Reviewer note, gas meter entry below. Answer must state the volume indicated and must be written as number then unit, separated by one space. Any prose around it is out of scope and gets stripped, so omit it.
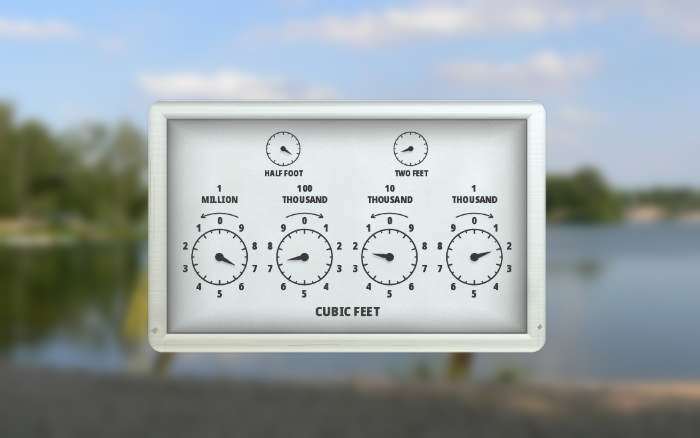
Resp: 672200 ft³
